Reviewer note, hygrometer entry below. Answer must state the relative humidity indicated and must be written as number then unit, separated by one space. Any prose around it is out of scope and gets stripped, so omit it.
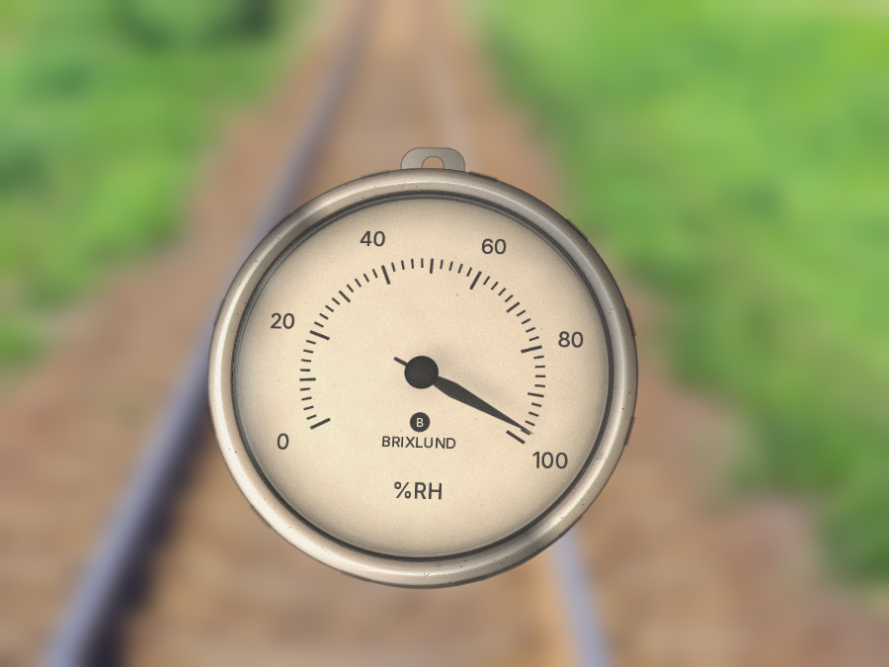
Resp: 98 %
